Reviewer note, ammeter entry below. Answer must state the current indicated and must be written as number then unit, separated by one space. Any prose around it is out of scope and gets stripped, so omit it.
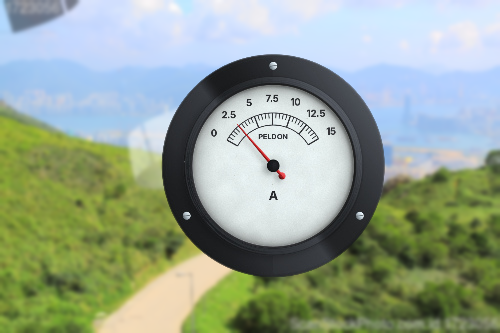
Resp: 2.5 A
